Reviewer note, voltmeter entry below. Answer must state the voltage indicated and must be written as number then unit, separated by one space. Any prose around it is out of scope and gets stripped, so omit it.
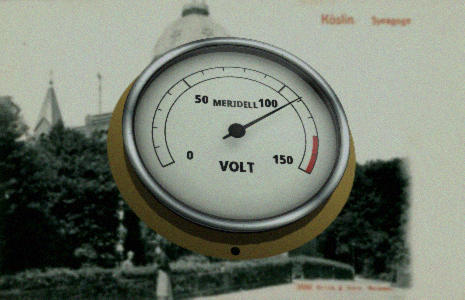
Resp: 110 V
